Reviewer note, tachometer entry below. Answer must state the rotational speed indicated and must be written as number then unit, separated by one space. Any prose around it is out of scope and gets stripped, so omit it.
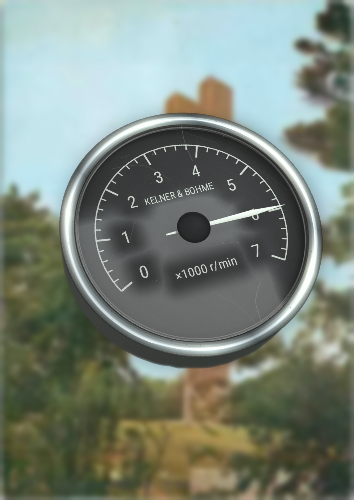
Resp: 6000 rpm
